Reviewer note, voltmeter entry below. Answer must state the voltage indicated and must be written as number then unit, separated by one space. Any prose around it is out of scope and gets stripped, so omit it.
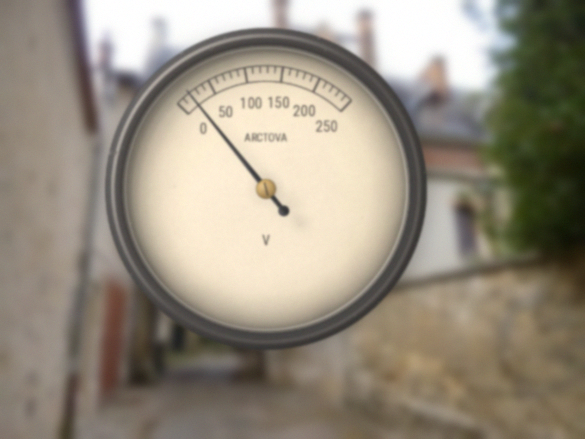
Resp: 20 V
